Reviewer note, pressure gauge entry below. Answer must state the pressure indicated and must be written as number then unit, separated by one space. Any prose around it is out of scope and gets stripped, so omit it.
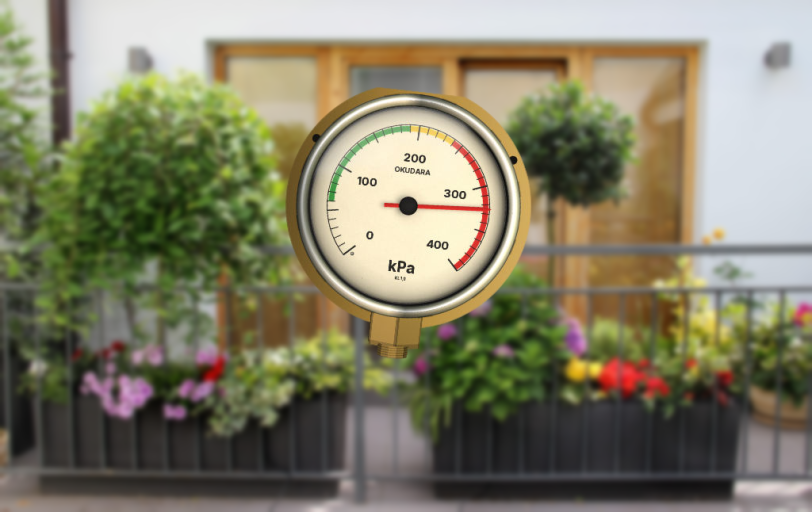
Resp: 325 kPa
